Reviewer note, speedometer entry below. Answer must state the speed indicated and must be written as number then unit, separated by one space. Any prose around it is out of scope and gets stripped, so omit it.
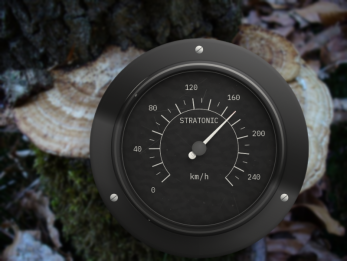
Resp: 170 km/h
